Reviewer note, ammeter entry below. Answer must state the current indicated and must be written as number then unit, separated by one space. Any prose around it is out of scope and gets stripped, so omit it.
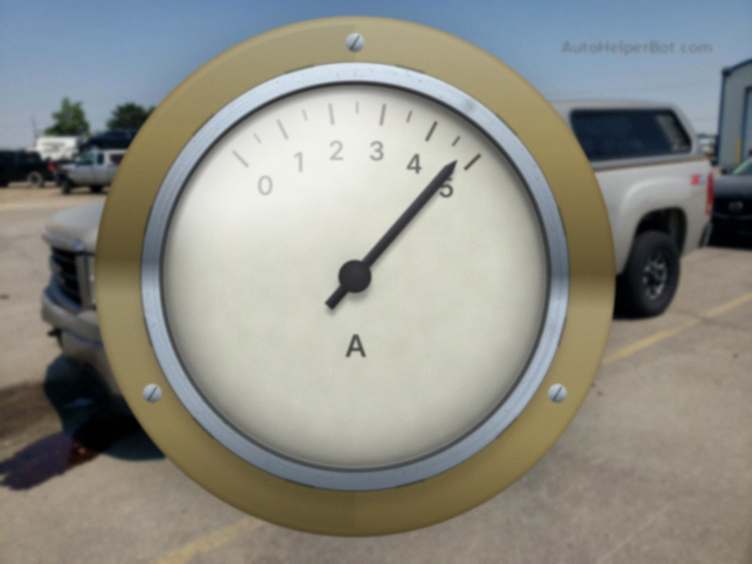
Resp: 4.75 A
